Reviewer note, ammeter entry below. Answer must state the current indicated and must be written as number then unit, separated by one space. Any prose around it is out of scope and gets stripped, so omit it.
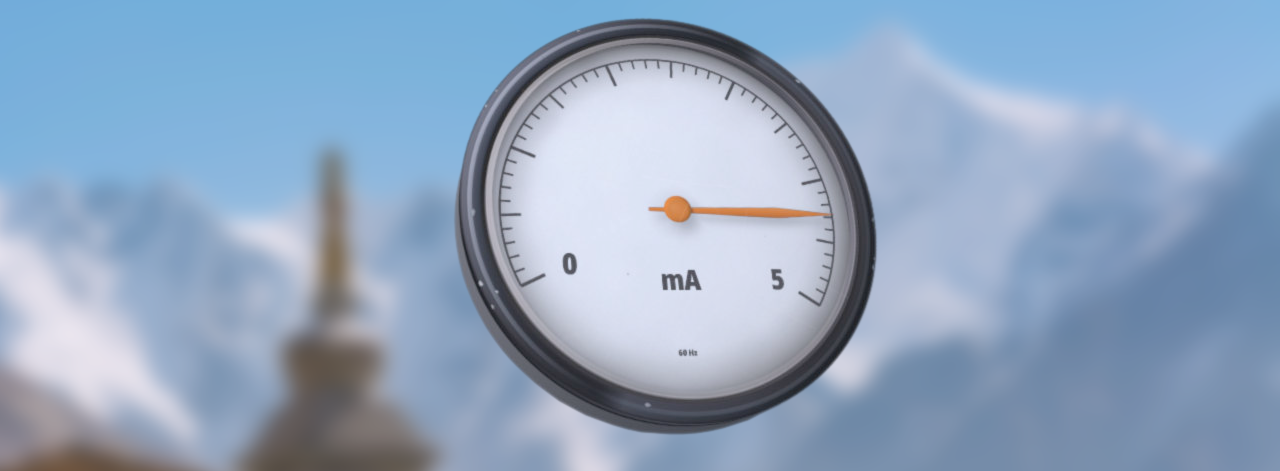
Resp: 4.3 mA
